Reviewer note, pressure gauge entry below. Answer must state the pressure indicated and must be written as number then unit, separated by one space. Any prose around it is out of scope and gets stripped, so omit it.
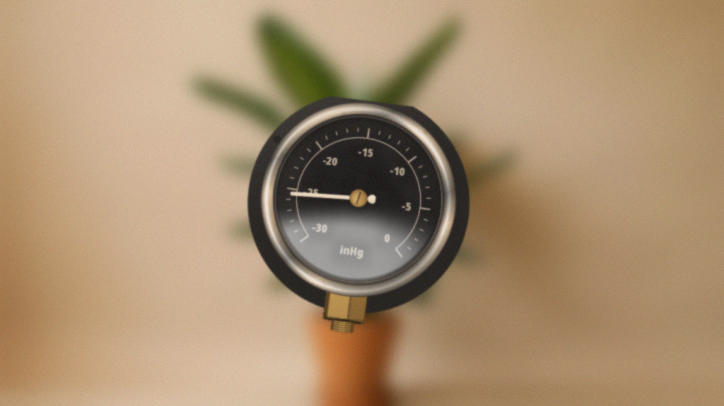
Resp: -25.5 inHg
